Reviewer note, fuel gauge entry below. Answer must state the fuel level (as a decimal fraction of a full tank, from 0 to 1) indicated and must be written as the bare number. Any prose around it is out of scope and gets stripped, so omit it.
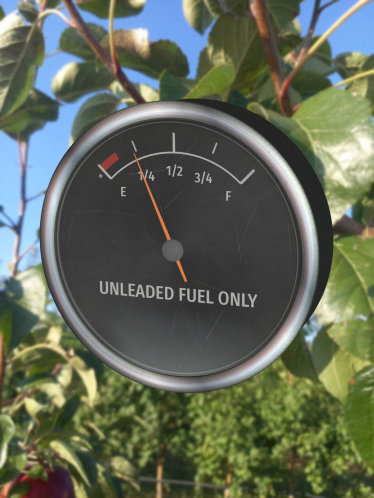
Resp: 0.25
